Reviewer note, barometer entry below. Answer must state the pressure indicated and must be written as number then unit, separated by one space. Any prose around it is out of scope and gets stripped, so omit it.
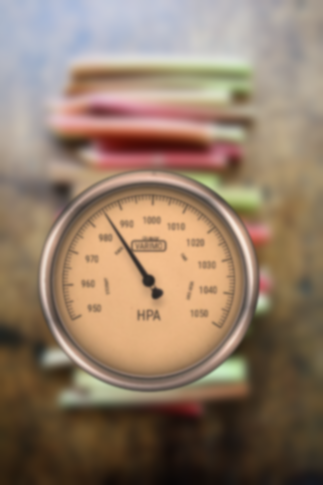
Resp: 985 hPa
